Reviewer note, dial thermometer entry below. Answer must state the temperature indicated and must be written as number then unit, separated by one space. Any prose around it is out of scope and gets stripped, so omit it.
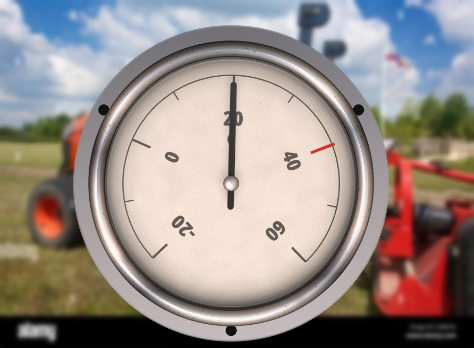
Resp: 20 °C
